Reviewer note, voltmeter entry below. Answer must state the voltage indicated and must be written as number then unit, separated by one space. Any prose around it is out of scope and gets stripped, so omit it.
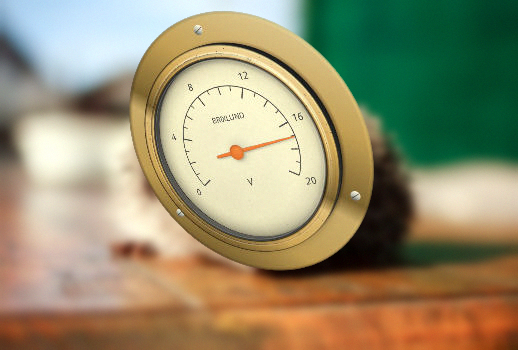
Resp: 17 V
